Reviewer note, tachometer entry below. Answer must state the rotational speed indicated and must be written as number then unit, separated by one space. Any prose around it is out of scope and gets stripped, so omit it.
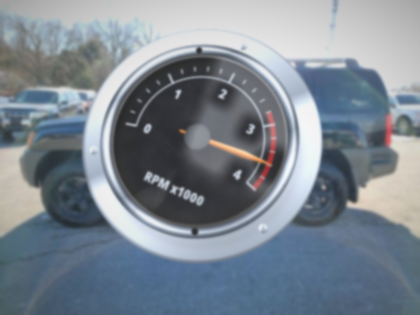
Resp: 3600 rpm
